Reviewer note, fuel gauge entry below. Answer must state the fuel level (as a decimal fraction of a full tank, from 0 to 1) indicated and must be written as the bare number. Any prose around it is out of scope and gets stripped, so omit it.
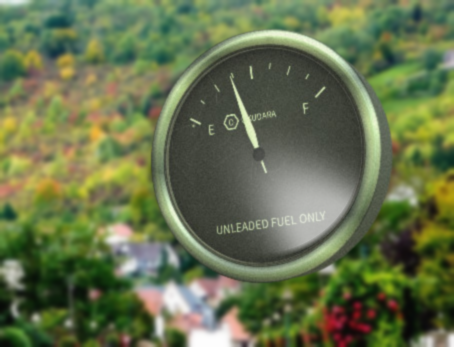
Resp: 0.375
